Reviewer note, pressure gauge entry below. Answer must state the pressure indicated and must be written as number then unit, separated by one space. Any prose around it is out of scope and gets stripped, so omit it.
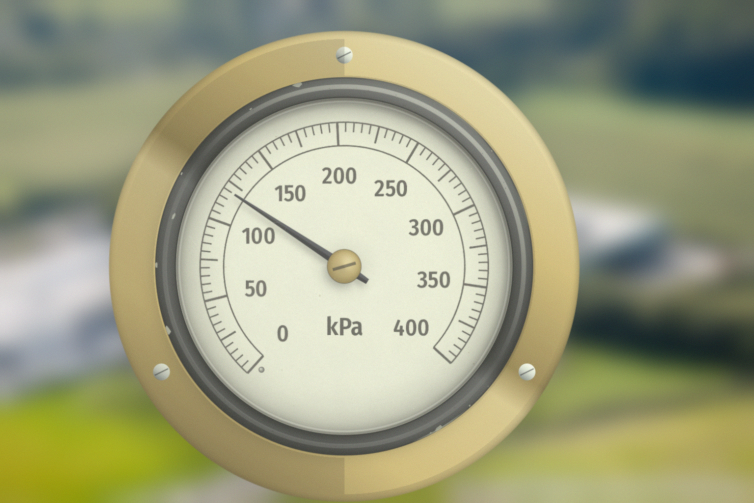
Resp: 120 kPa
